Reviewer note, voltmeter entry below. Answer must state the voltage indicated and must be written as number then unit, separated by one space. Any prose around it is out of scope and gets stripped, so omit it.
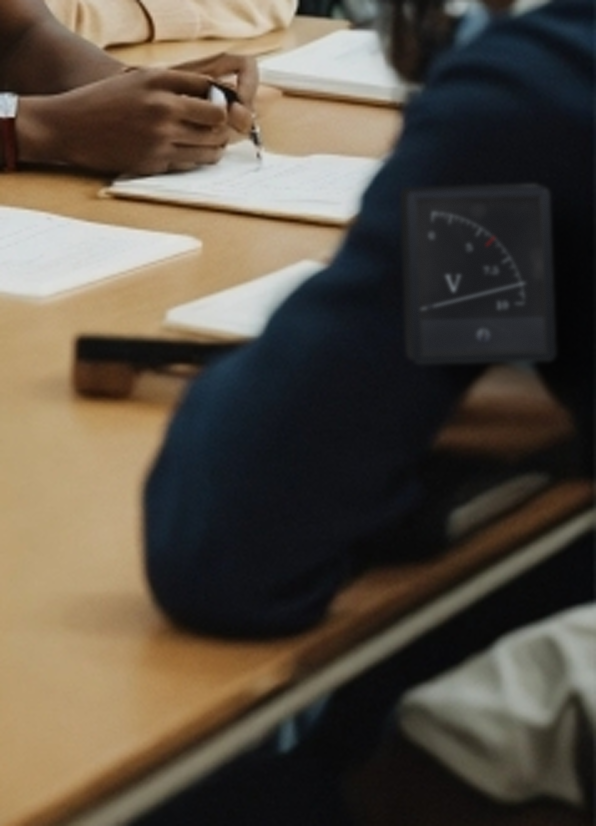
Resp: 9 V
